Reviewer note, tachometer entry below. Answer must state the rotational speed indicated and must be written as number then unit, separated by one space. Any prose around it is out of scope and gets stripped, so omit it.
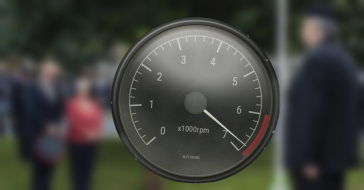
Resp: 6800 rpm
